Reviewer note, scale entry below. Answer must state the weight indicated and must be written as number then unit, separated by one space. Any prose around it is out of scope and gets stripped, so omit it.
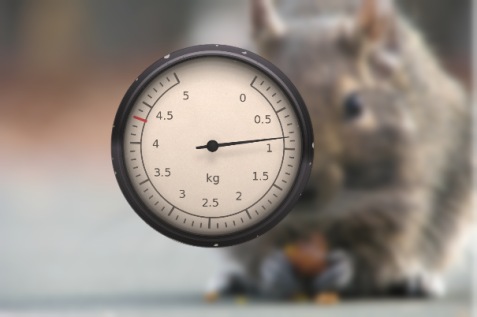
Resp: 0.85 kg
